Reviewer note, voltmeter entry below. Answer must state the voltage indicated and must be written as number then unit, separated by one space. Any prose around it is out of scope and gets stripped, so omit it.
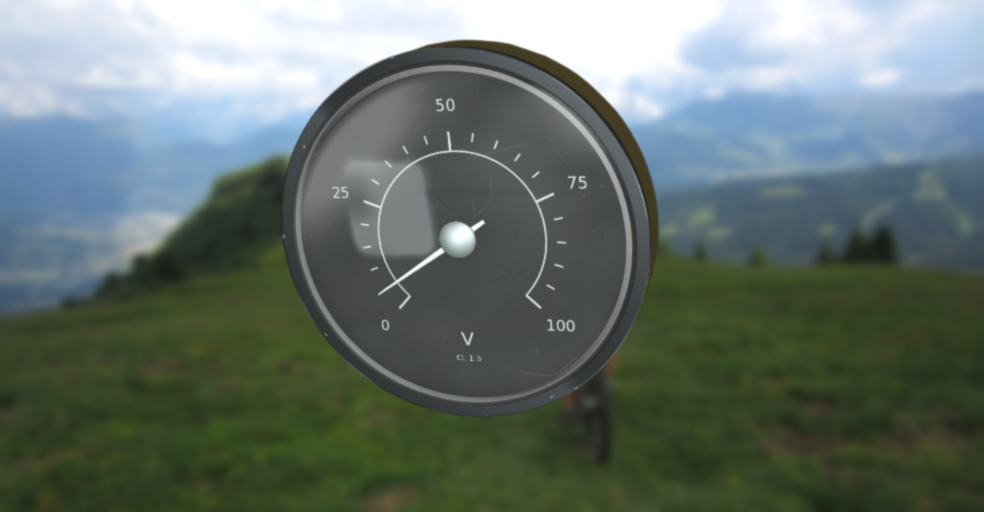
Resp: 5 V
